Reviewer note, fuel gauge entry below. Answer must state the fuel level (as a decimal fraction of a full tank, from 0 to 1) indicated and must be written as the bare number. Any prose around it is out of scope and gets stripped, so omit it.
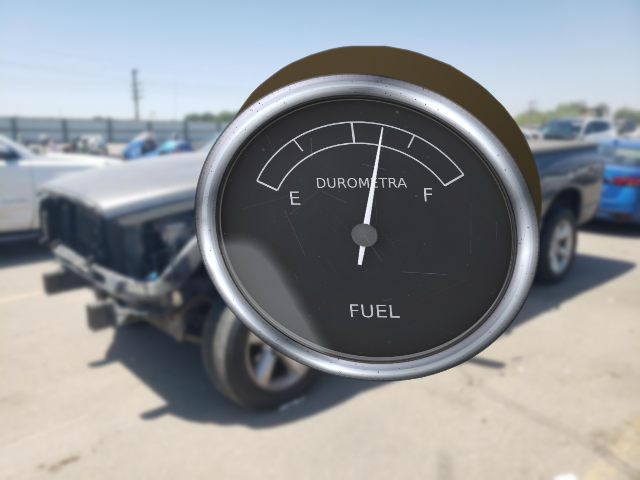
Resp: 0.625
